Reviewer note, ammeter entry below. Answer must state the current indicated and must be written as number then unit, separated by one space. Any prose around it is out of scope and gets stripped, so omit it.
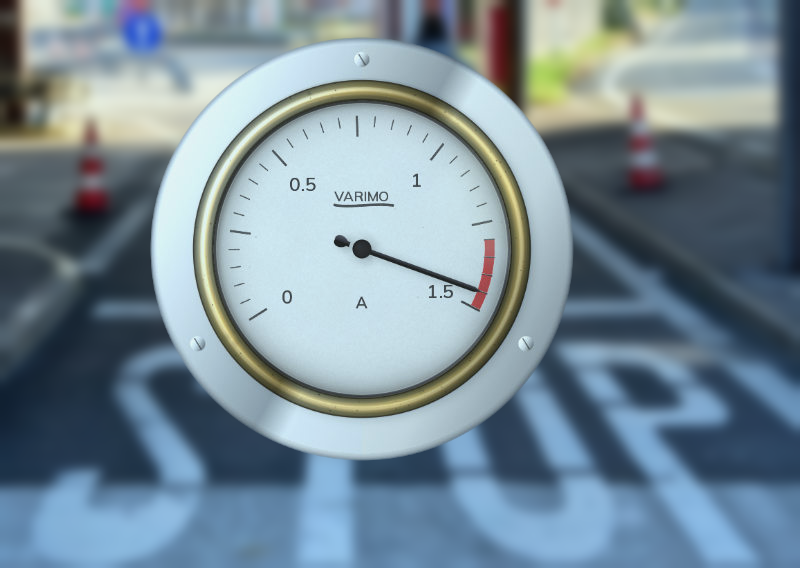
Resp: 1.45 A
